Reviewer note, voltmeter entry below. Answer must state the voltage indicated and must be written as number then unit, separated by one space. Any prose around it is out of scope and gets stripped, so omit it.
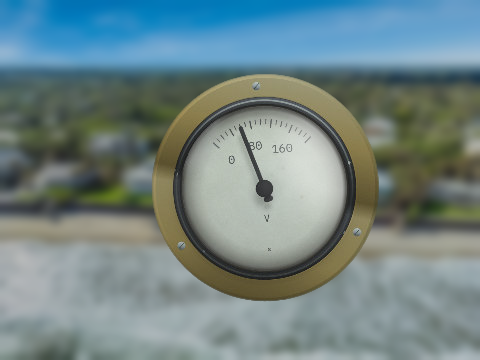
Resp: 60 V
